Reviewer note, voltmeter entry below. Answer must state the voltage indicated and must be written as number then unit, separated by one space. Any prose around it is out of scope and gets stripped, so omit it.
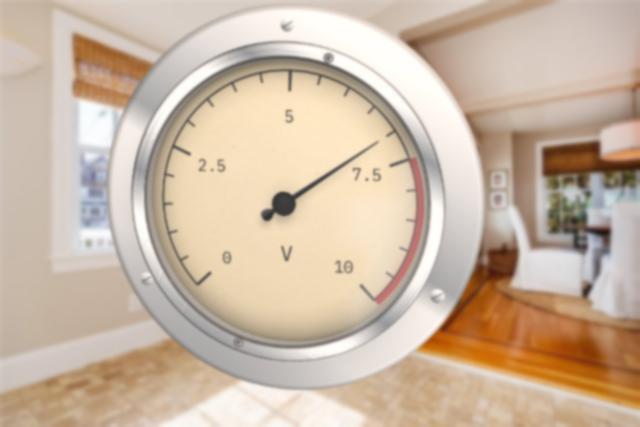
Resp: 7 V
